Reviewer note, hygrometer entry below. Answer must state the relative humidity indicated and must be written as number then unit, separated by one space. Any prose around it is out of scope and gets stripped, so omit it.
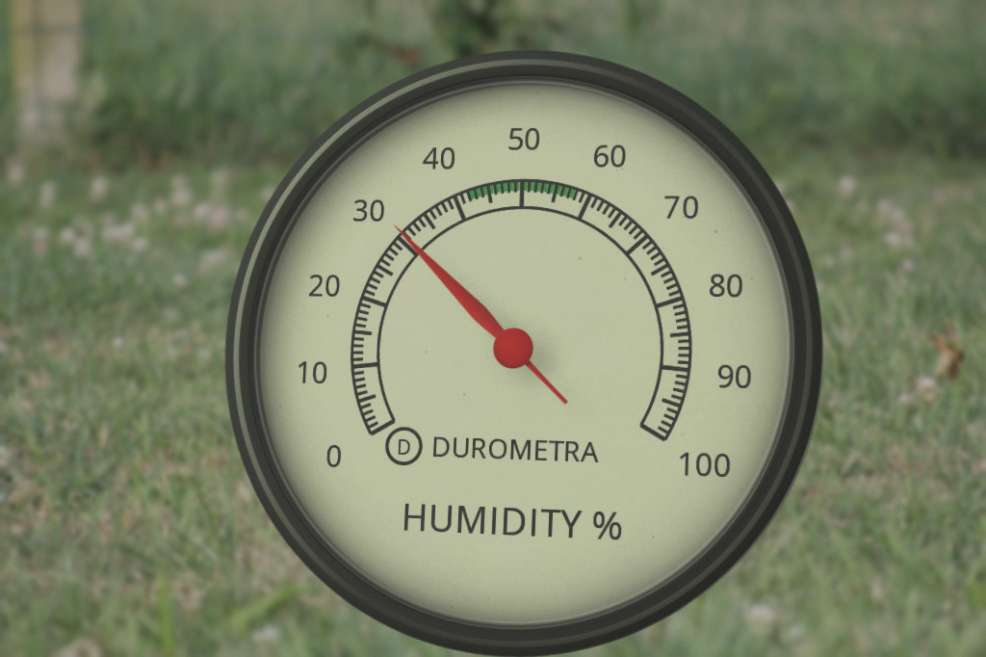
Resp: 31 %
